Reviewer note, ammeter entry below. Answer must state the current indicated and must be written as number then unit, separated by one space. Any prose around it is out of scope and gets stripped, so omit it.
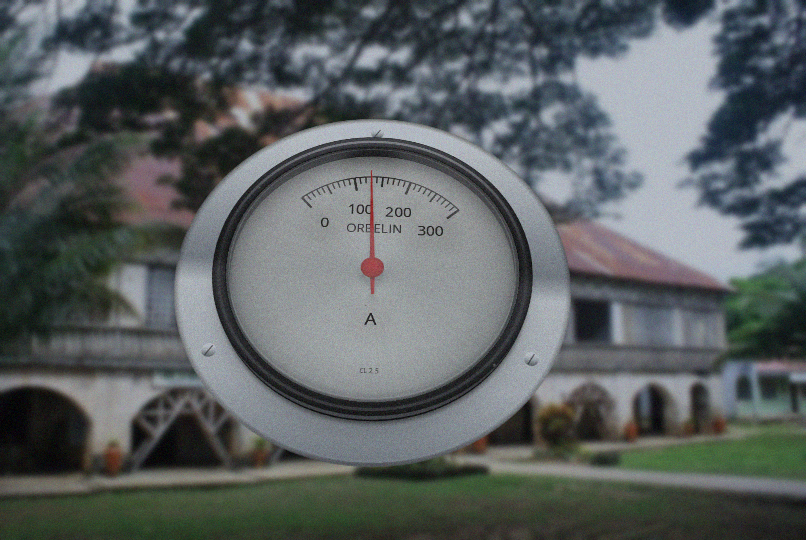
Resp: 130 A
